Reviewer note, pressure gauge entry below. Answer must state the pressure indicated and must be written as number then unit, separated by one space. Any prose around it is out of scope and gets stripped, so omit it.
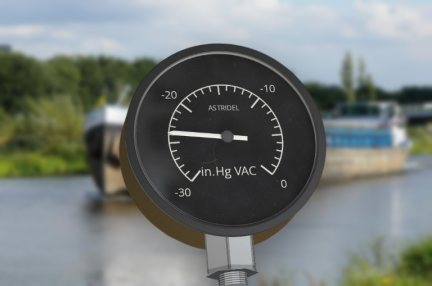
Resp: -24 inHg
